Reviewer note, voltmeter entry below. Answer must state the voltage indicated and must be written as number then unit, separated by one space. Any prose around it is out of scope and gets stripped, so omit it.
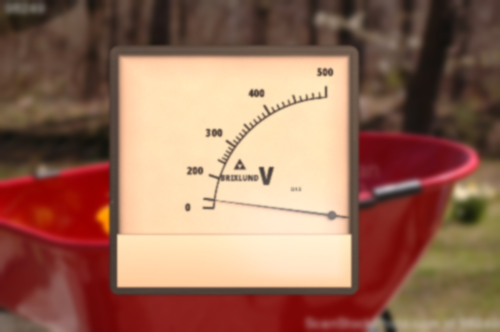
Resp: 100 V
